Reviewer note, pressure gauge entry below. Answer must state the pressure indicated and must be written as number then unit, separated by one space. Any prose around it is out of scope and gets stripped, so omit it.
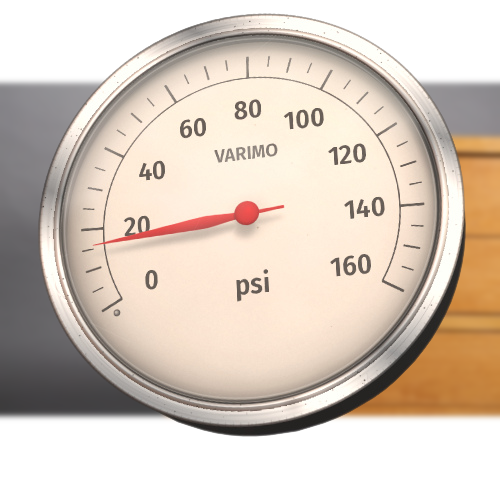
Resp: 15 psi
